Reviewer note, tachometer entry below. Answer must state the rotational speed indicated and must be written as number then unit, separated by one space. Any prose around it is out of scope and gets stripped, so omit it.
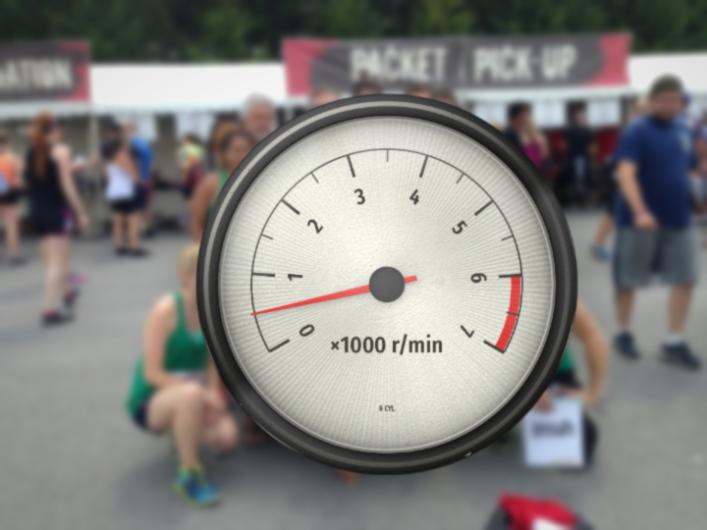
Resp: 500 rpm
